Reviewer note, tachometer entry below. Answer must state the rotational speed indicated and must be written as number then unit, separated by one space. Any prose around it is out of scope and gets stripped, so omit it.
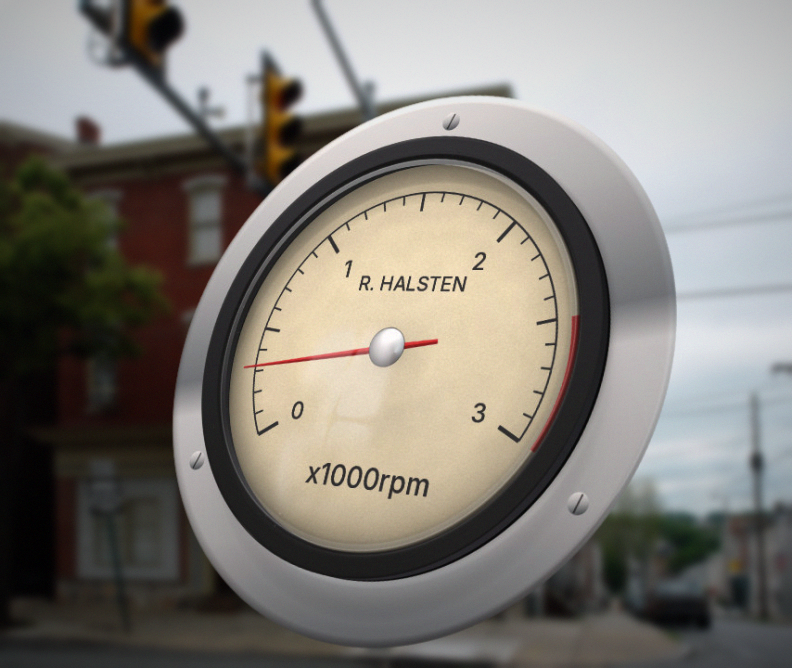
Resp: 300 rpm
